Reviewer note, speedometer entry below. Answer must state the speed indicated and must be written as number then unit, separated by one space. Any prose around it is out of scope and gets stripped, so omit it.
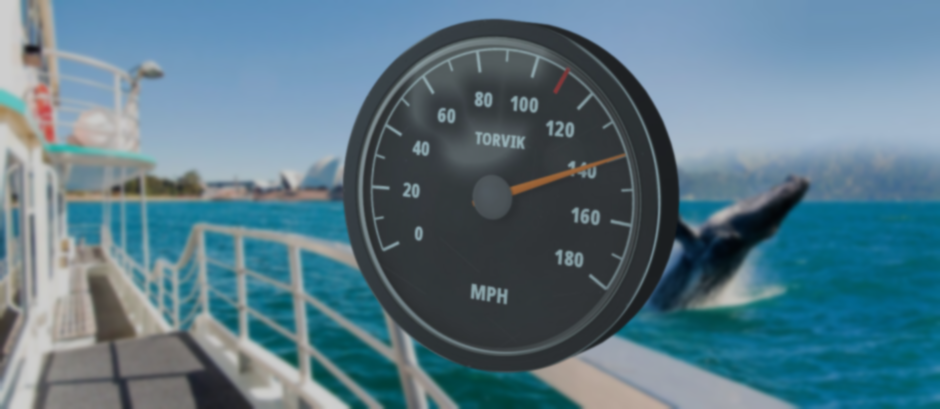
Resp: 140 mph
